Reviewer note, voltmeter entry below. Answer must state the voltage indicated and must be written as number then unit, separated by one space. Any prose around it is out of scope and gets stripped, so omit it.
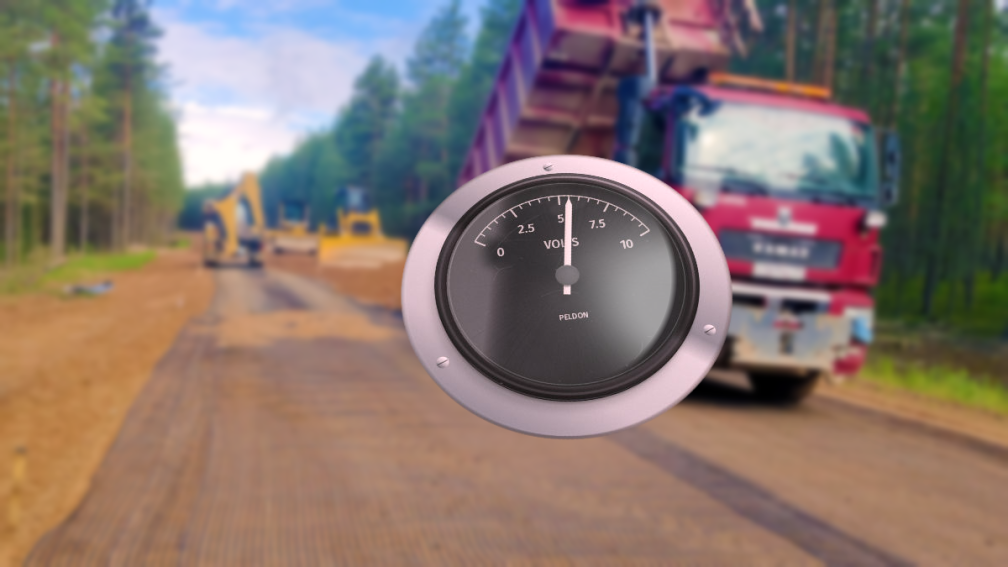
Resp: 5.5 V
